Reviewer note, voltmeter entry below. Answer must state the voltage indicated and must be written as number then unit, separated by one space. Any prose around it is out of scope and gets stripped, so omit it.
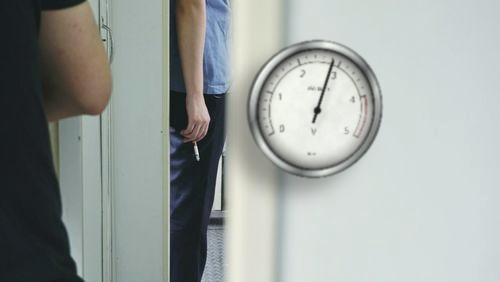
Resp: 2.8 V
